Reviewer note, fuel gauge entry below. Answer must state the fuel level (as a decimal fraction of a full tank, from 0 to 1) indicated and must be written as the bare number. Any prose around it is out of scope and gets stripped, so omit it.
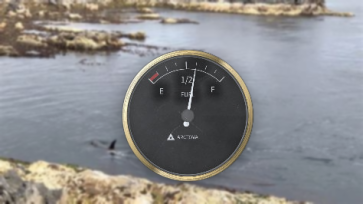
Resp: 0.625
